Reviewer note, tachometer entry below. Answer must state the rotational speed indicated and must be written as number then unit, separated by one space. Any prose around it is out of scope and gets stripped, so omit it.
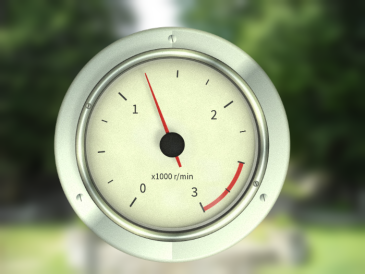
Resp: 1250 rpm
